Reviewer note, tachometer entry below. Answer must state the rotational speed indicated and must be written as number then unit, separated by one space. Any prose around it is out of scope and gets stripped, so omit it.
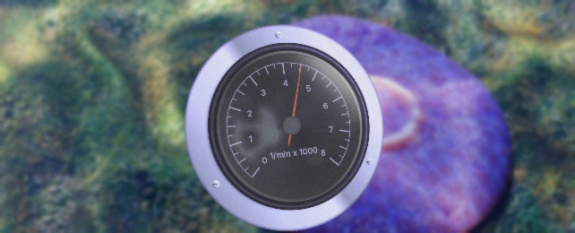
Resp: 4500 rpm
